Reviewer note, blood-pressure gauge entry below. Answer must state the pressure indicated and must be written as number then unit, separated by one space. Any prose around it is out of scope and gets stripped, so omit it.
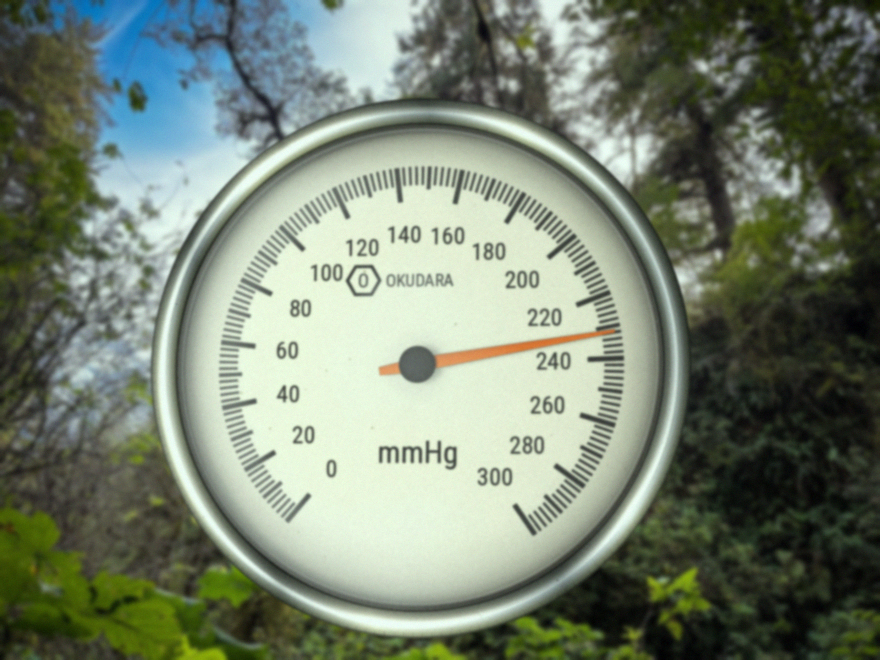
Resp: 232 mmHg
